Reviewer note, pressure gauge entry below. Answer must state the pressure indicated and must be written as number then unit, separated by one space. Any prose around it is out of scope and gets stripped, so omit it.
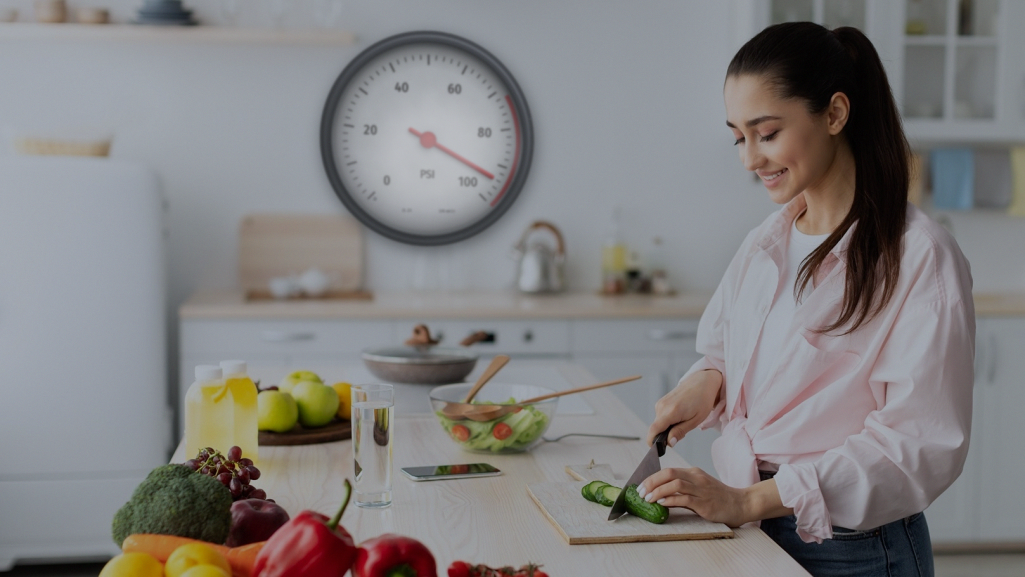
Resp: 94 psi
